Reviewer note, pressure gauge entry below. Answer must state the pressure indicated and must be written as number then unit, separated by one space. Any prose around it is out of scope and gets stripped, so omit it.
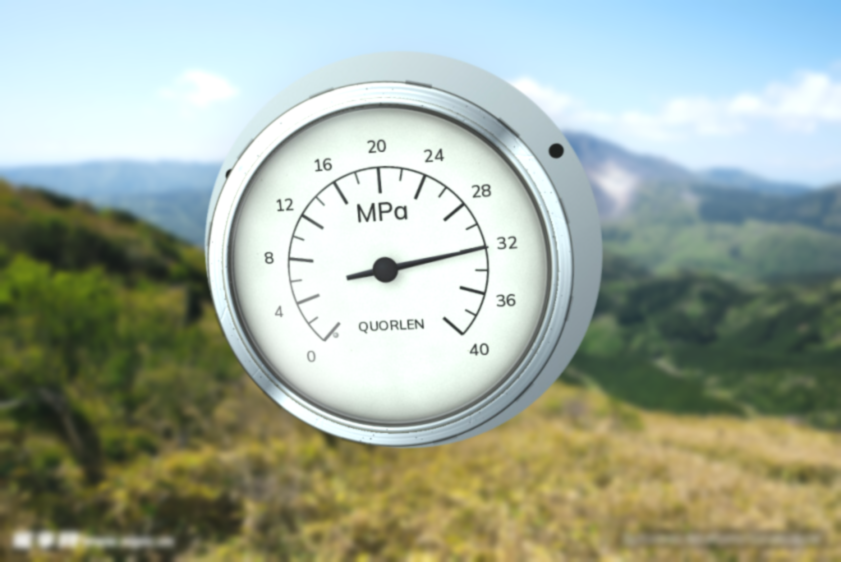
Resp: 32 MPa
